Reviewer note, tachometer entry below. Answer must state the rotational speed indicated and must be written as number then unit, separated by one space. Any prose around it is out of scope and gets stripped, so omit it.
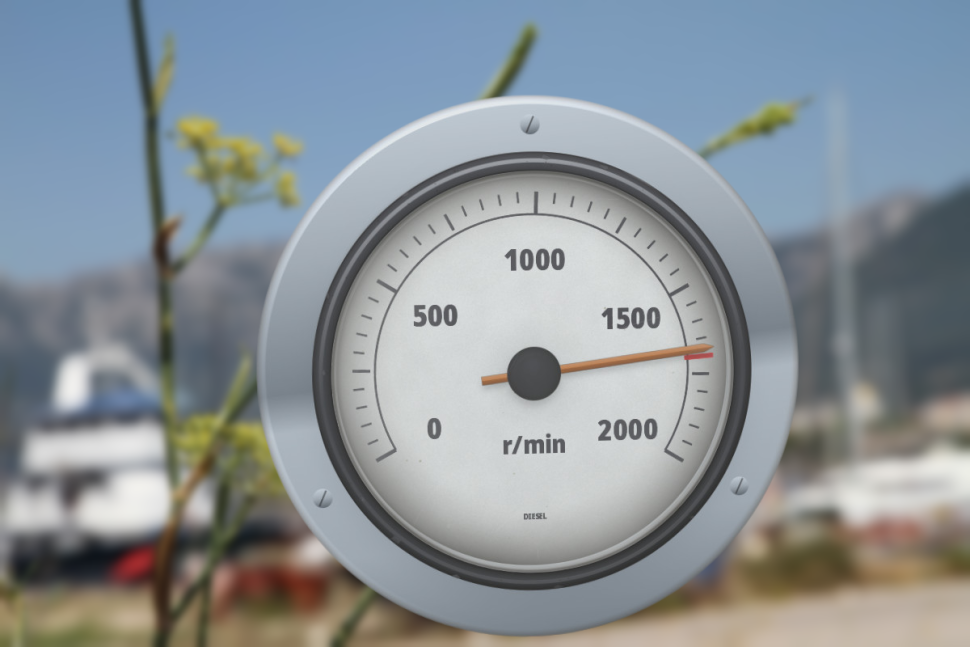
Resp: 1675 rpm
